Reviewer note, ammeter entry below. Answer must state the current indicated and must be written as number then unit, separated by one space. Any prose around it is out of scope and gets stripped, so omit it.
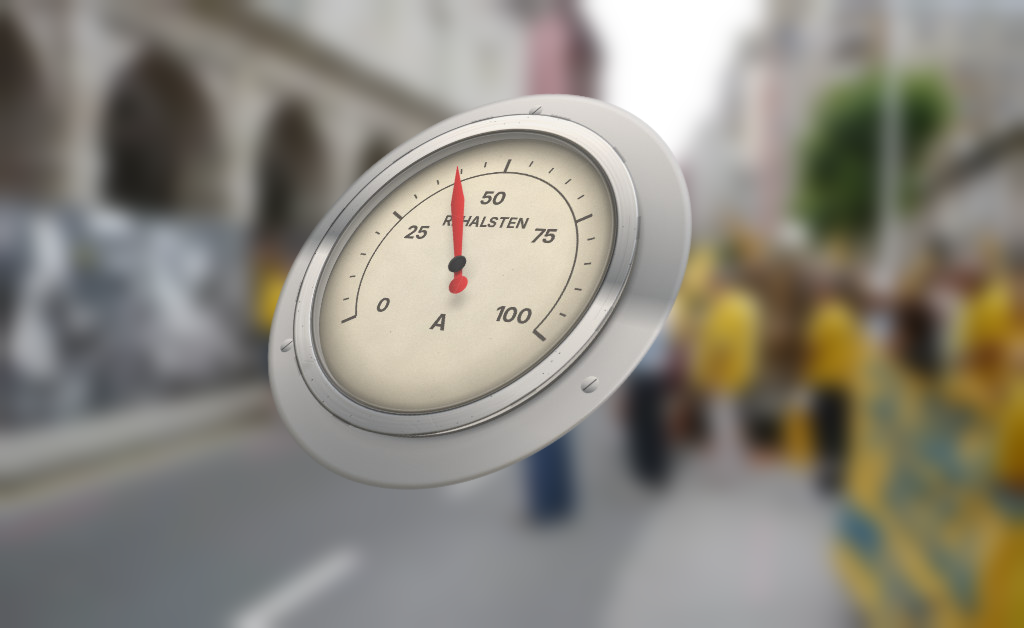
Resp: 40 A
